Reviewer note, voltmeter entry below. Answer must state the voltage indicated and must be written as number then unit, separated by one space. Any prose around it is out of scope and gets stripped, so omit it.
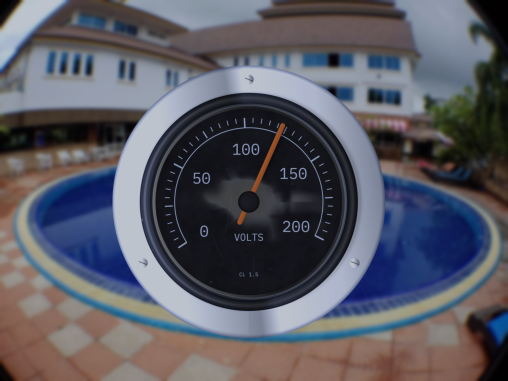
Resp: 122.5 V
